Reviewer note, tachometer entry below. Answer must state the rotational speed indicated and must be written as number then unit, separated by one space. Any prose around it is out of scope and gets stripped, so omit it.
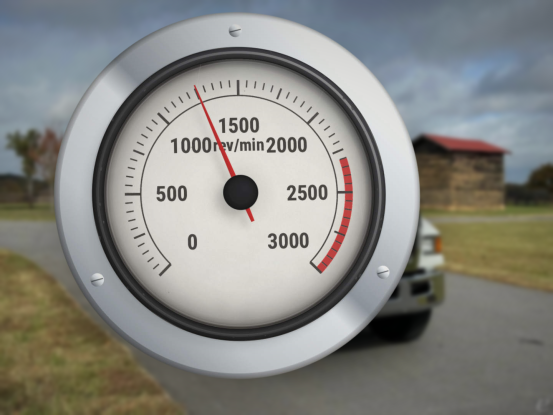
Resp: 1250 rpm
